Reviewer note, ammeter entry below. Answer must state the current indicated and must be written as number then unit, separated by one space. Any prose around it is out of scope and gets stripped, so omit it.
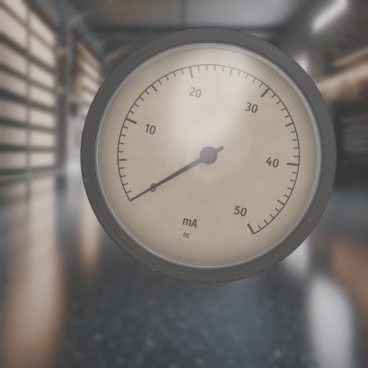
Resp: 0 mA
